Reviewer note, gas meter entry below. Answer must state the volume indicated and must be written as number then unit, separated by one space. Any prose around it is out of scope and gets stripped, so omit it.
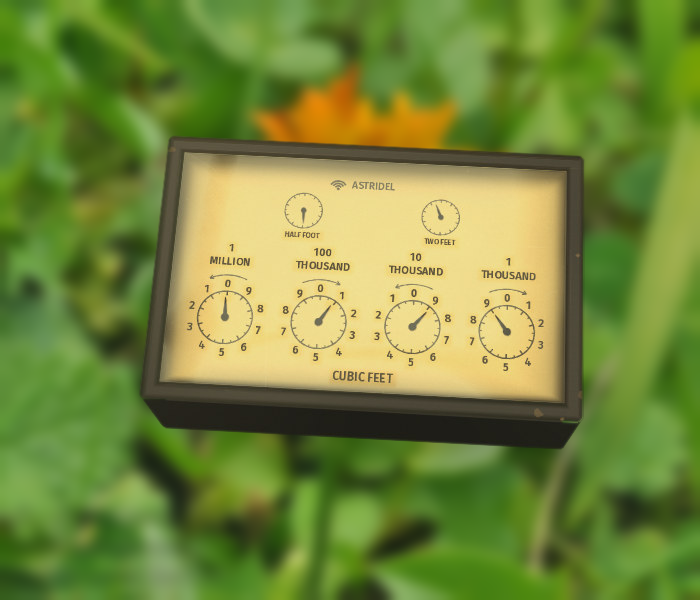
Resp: 8900 ft³
